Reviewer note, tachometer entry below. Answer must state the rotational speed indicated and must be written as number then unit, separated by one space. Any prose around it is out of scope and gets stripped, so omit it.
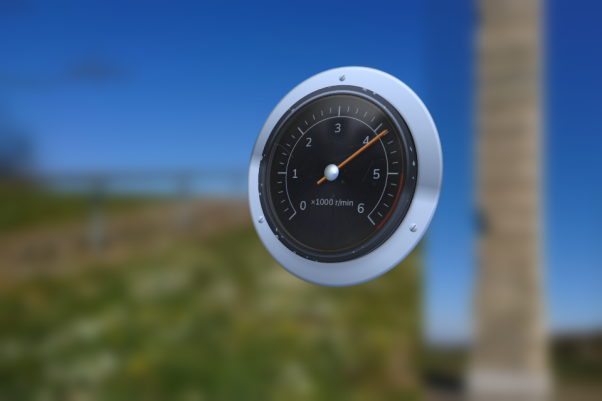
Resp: 4200 rpm
